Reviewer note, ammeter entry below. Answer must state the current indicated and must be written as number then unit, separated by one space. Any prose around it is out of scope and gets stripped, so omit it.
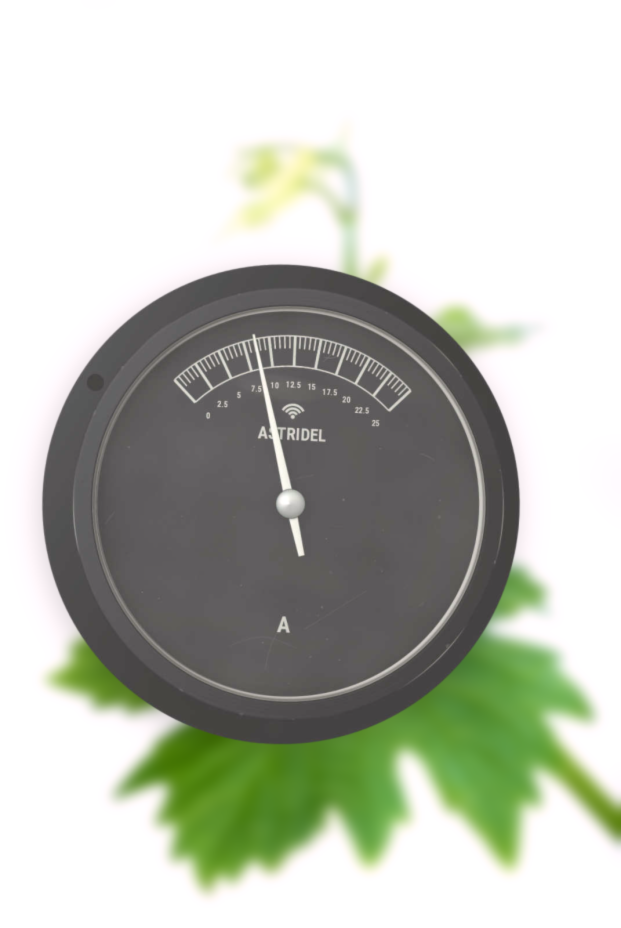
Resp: 8.5 A
